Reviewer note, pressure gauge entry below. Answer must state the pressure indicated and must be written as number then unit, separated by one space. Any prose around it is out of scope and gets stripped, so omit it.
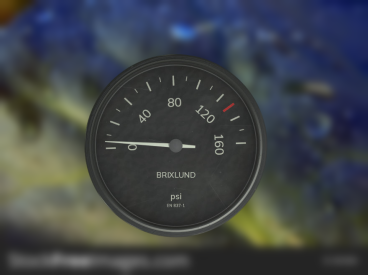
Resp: 5 psi
